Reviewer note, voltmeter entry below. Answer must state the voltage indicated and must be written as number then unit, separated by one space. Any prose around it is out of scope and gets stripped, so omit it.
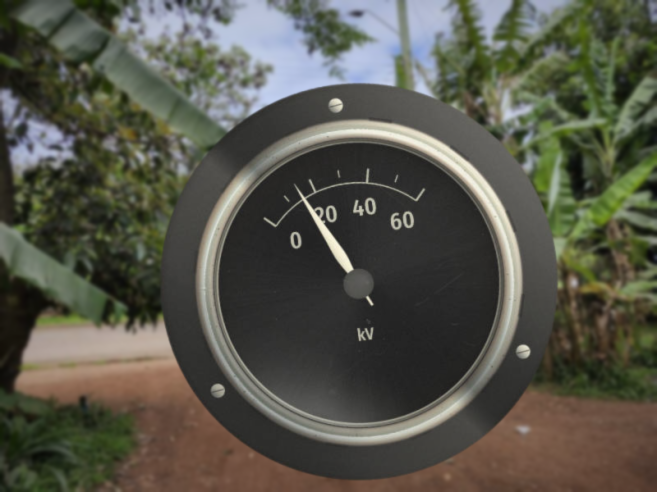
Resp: 15 kV
